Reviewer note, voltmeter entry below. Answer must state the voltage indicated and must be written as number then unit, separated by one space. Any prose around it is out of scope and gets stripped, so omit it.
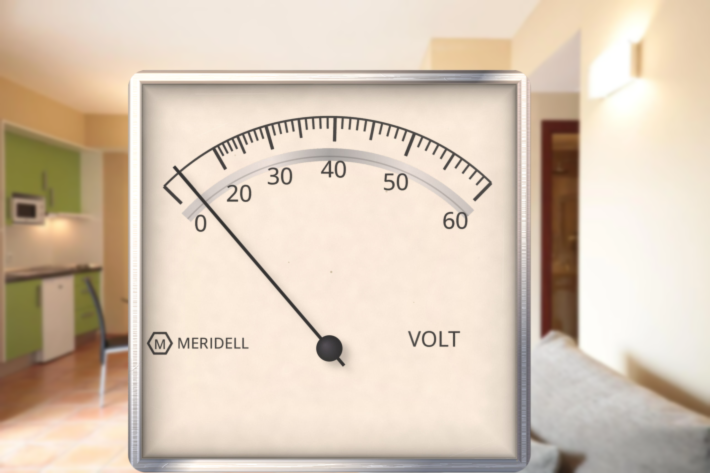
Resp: 10 V
